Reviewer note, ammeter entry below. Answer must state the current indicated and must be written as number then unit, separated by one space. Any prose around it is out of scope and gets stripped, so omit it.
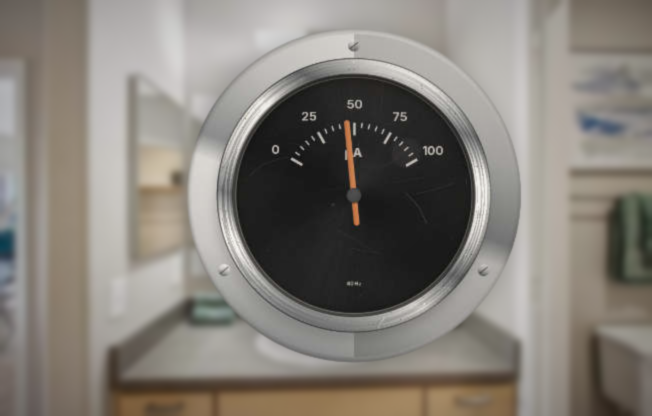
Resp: 45 µA
